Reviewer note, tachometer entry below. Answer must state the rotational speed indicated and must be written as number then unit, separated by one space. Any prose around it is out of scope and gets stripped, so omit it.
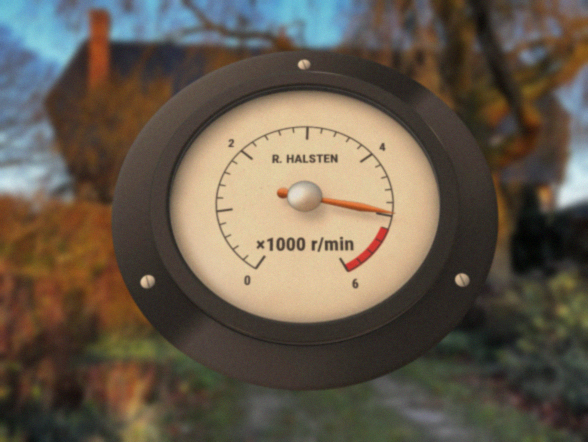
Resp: 5000 rpm
